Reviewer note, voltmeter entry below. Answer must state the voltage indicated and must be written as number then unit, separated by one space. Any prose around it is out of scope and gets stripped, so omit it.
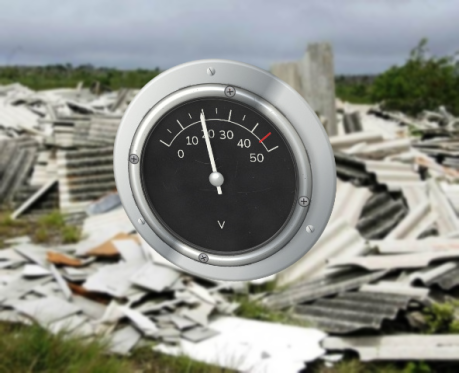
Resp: 20 V
